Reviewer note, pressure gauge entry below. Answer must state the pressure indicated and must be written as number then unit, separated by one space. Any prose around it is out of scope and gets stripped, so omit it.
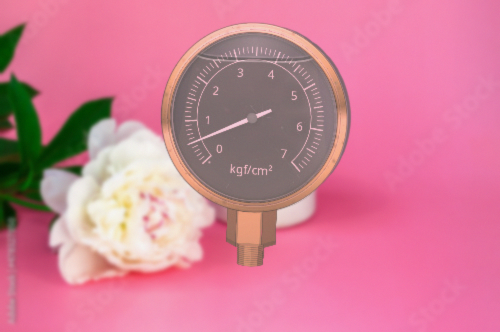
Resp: 0.5 kg/cm²
